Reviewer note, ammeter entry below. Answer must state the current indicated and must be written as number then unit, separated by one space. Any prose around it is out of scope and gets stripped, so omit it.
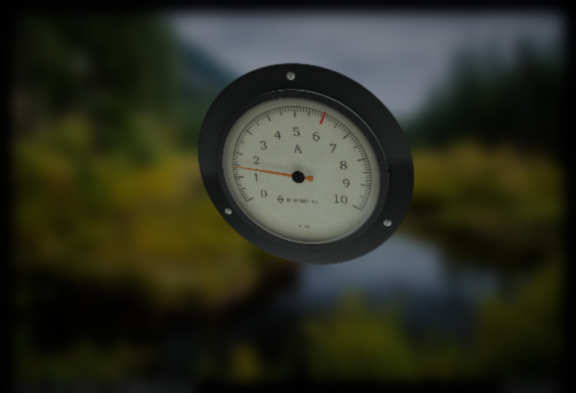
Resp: 1.5 A
